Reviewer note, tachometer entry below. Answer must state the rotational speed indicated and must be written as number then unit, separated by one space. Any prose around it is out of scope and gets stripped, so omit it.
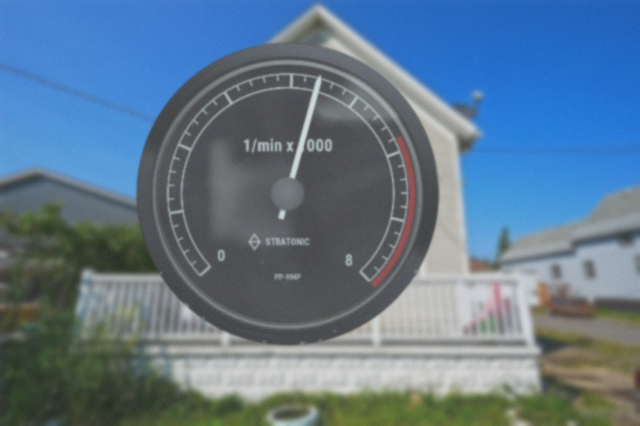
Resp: 4400 rpm
